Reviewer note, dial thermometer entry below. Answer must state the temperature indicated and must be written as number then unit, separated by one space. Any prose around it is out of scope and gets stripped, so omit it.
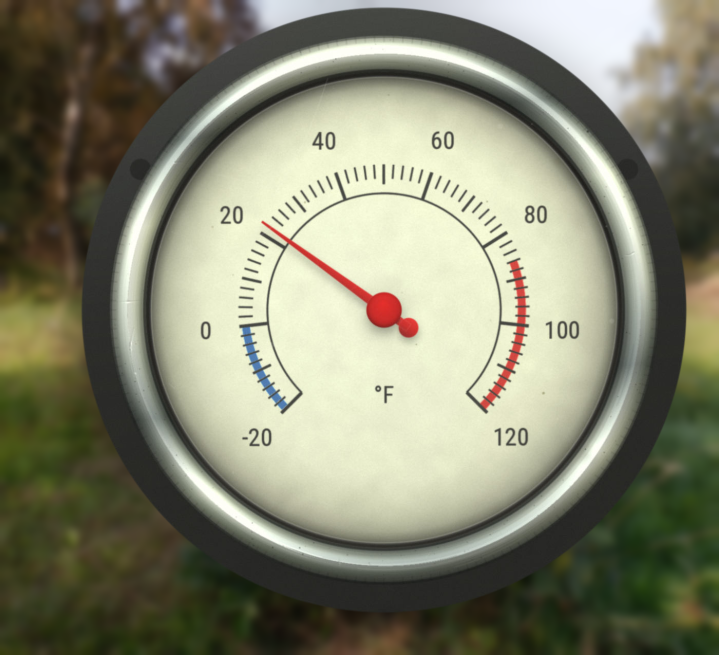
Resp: 22 °F
